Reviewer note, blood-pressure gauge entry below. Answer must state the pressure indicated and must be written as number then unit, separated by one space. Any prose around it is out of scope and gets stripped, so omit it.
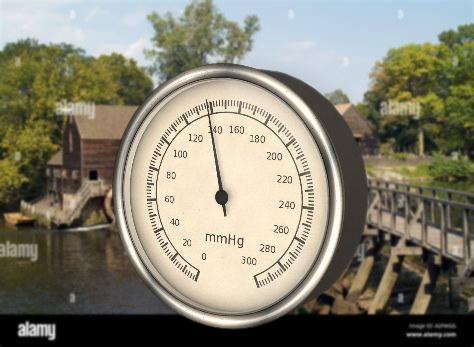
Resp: 140 mmHg
